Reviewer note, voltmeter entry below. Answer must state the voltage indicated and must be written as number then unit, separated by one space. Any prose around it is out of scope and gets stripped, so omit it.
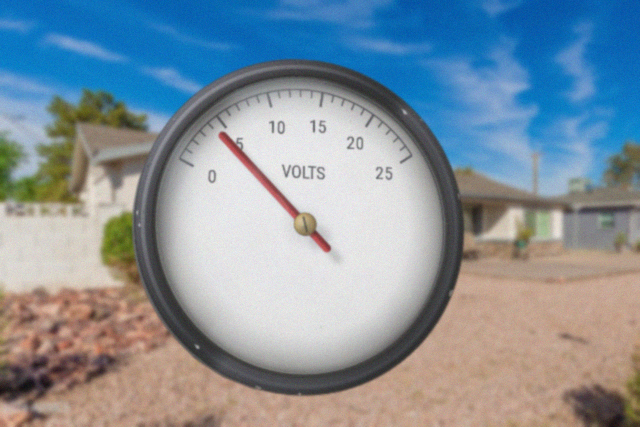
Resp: 4 V
